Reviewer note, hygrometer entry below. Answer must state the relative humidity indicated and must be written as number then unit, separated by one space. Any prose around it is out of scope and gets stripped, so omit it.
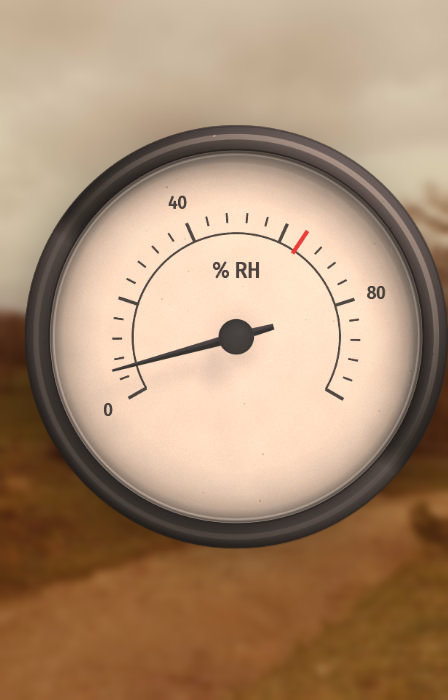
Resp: 6 %
